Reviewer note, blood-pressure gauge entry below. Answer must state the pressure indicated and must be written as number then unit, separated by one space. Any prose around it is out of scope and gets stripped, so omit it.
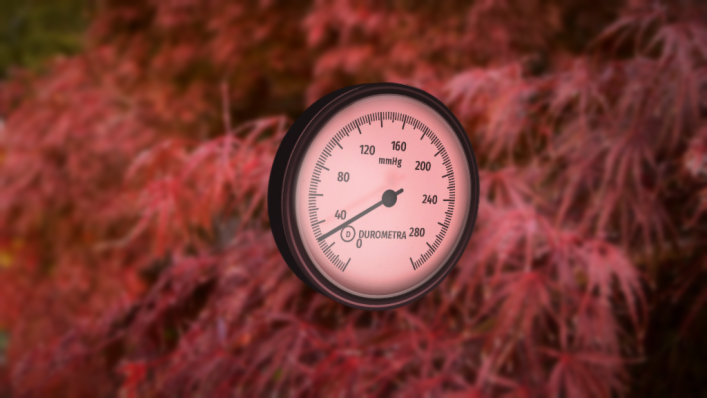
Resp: 30 mmHg
